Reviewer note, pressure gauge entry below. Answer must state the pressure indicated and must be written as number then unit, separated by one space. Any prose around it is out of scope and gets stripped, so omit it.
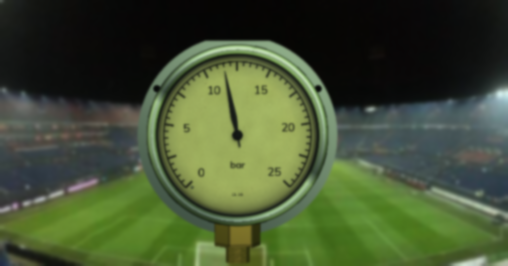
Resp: 11.5 bar
